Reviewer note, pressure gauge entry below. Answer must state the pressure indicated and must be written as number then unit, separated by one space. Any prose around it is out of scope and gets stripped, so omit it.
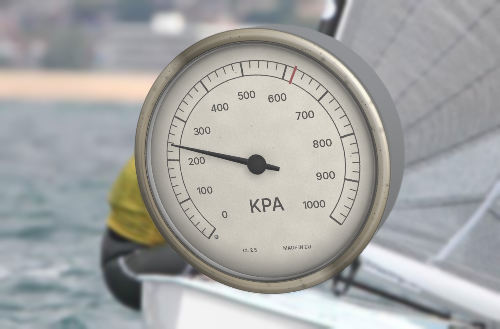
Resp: 240 kPa
